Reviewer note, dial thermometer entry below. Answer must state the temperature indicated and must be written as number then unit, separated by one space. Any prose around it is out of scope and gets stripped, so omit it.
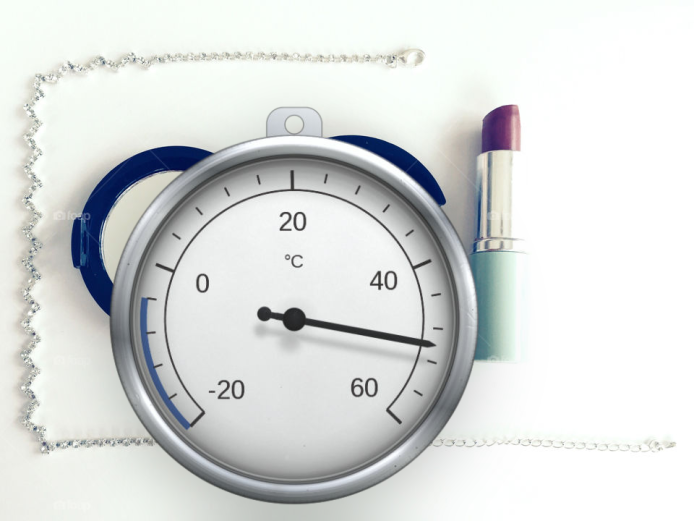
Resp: 50 °C
